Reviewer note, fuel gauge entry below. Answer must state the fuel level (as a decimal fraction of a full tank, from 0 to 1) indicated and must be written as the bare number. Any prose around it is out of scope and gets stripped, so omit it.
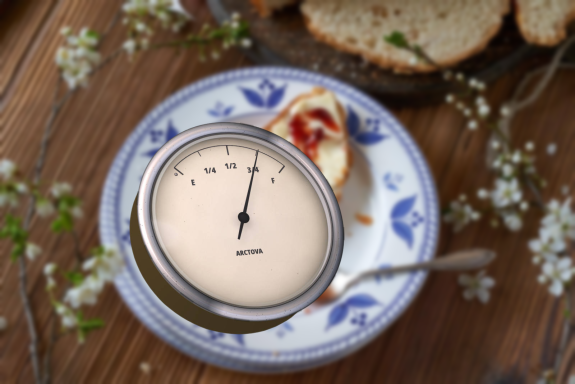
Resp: 0.75
